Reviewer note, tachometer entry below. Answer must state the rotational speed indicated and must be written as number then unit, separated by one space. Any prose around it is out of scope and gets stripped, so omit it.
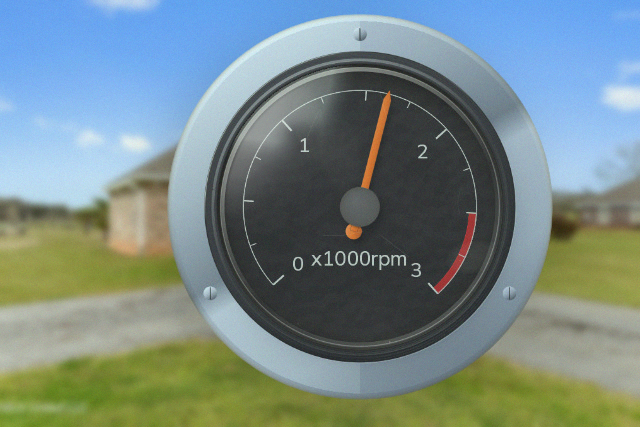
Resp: 1625 rpm
